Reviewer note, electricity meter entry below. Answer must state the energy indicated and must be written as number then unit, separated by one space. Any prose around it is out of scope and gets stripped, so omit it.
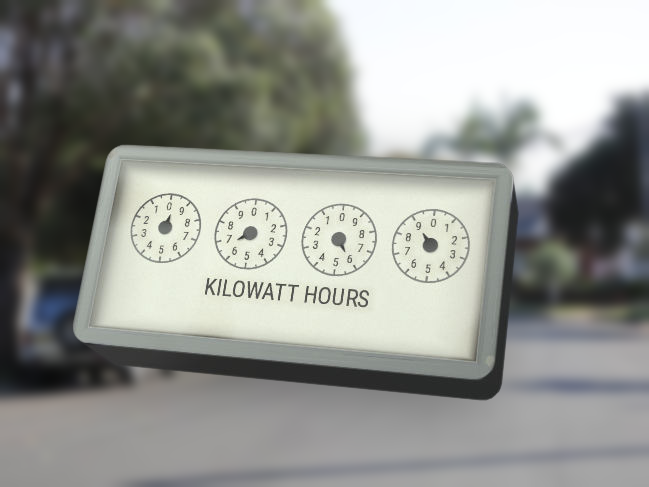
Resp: 9659 kWh
